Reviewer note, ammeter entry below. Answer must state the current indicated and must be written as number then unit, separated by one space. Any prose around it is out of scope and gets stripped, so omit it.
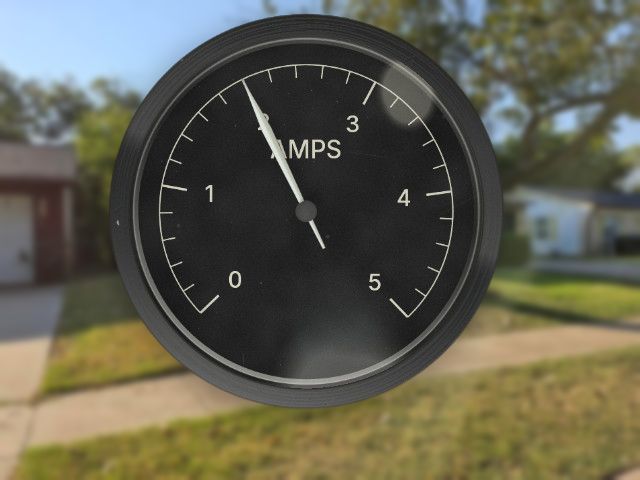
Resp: 2 A
